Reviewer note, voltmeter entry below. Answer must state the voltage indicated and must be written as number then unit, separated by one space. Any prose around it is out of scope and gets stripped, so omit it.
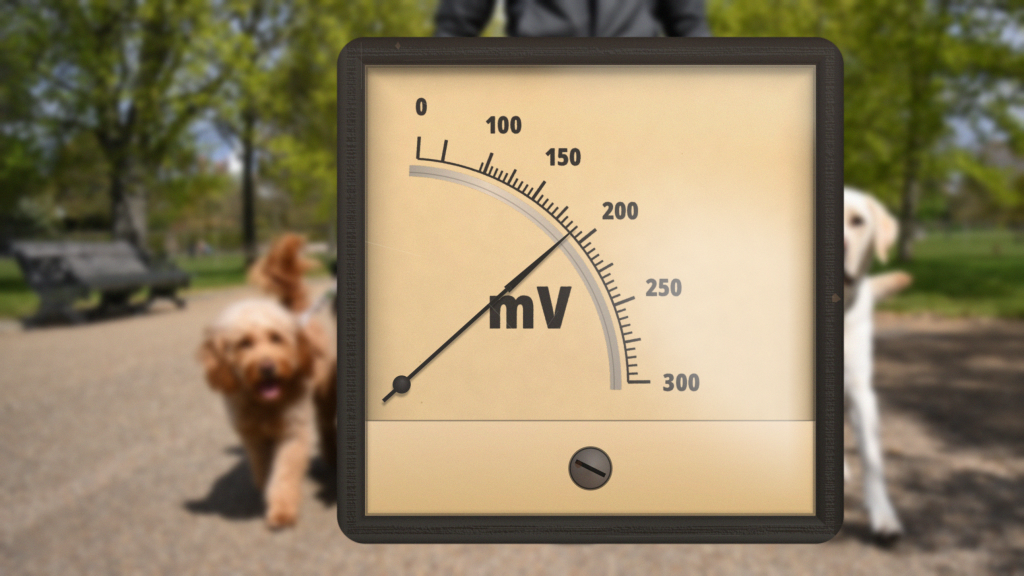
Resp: 190 mV
